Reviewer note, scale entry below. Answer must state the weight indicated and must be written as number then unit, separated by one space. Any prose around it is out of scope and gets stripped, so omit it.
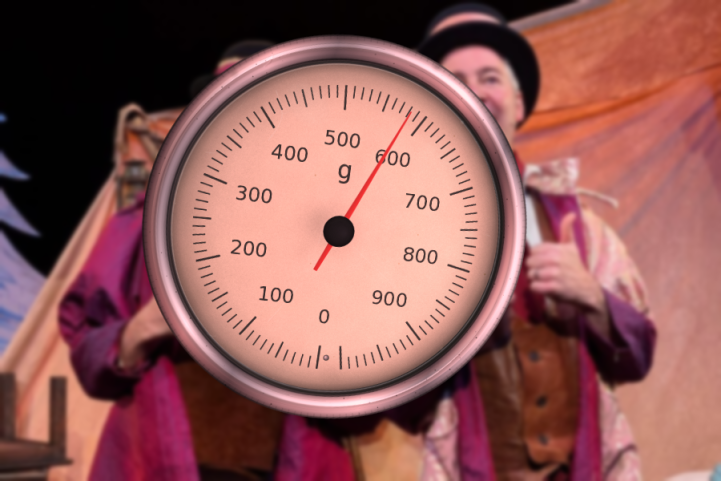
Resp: 580 g
